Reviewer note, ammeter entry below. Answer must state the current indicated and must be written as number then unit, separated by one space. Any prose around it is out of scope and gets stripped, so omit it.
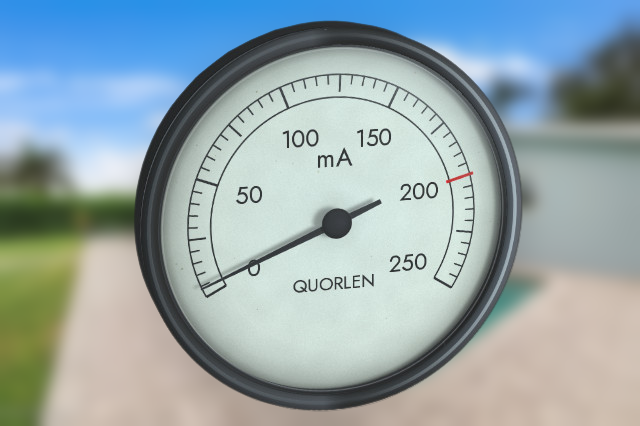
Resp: 5 mA
